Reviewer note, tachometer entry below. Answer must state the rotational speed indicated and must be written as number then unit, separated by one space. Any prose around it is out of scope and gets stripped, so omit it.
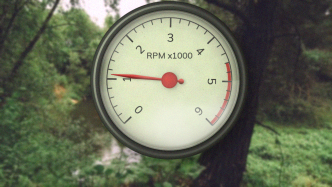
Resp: 1100 rpm
